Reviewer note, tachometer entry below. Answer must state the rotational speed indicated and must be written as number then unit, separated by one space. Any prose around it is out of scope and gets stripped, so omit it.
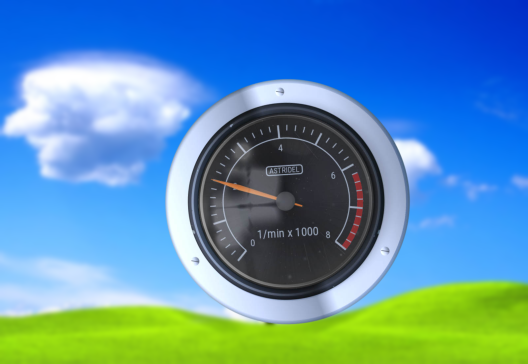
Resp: 2000 rpm
